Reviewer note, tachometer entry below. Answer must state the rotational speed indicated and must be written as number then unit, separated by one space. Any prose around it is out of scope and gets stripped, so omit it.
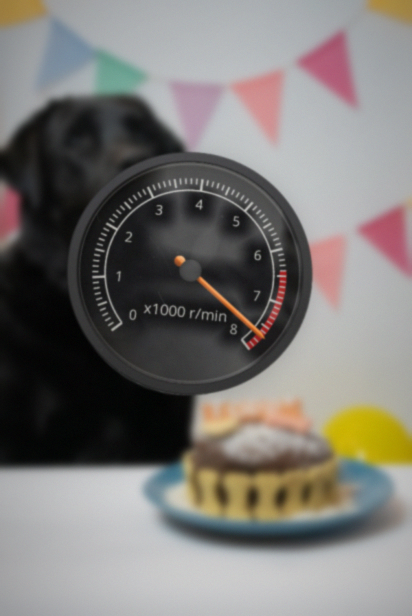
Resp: 7700 rpm
